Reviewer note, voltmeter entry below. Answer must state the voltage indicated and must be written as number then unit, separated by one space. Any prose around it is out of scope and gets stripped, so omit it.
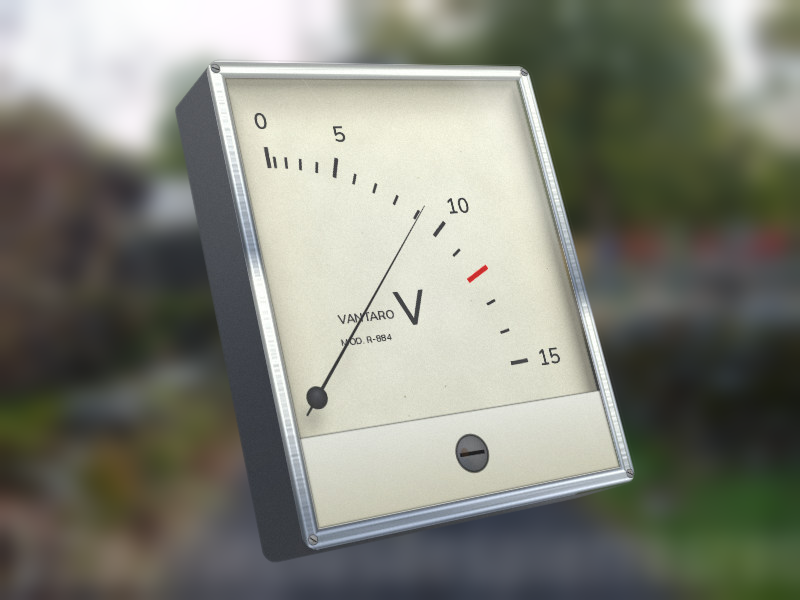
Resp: 9 V
